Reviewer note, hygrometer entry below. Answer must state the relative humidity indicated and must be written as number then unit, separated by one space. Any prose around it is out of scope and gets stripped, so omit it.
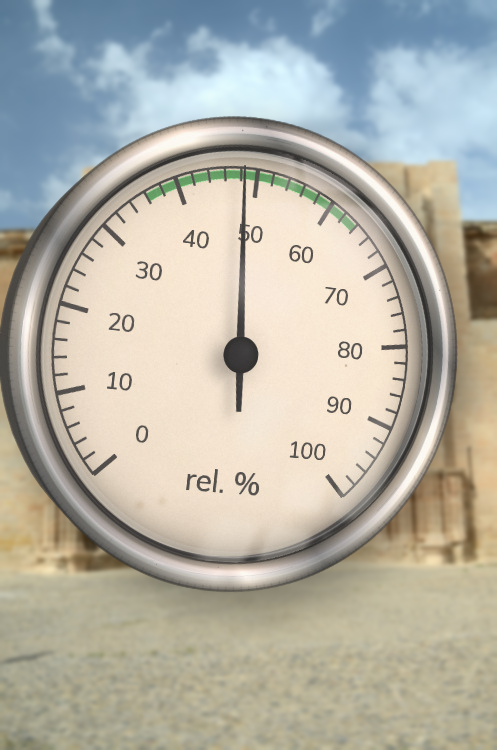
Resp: 48 %
